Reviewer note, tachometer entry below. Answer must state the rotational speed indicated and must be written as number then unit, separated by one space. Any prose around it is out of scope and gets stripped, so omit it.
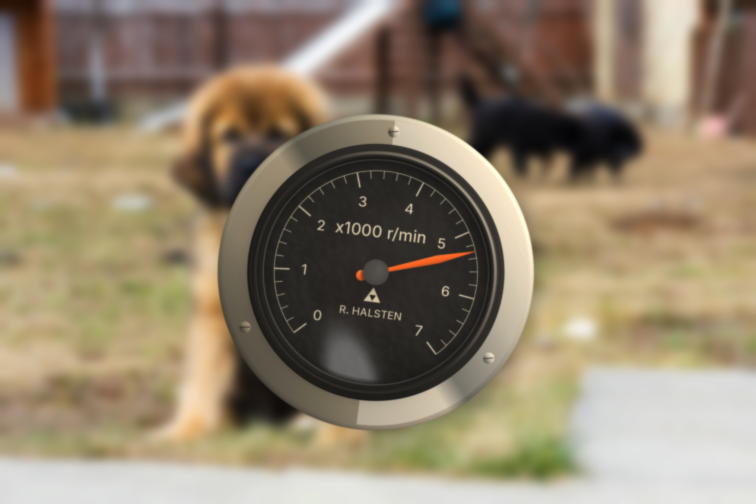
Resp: 5300 rpm
